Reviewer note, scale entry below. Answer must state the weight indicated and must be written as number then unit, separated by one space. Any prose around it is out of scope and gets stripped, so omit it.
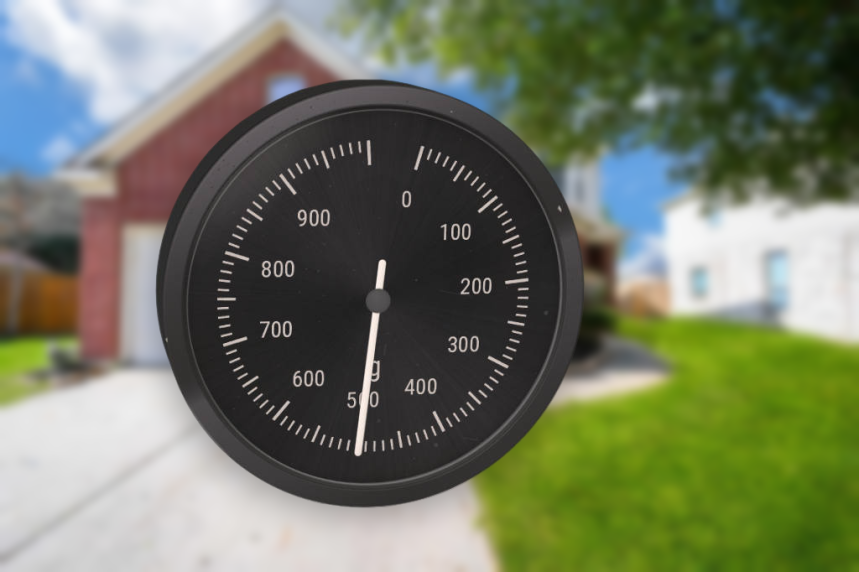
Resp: 500 g
